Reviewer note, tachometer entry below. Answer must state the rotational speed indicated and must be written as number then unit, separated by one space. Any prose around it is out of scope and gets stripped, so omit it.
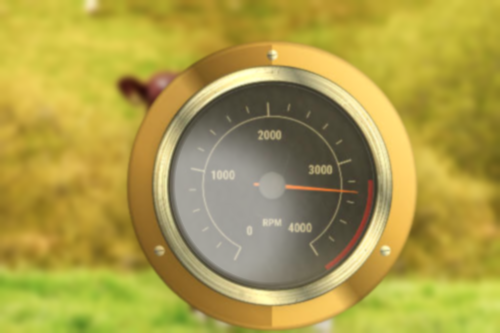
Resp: 3300 rpm
